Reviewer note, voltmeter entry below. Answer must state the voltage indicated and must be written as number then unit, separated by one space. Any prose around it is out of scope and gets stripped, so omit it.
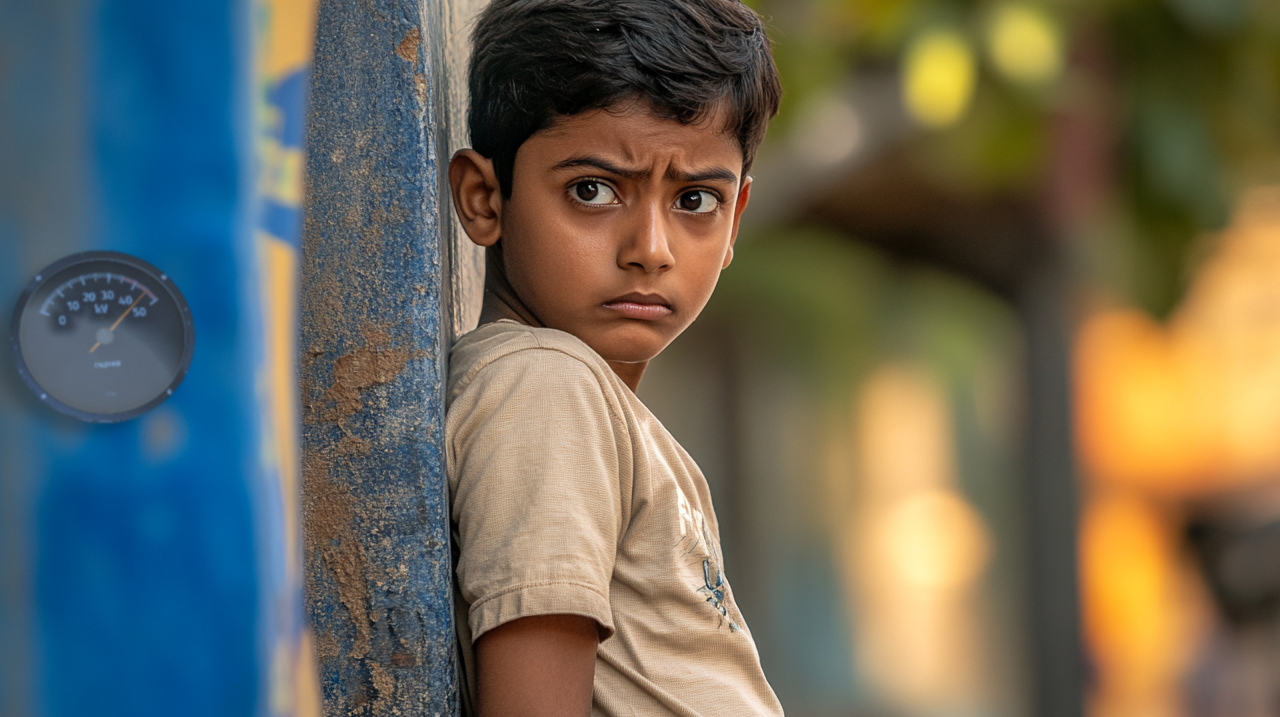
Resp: 45 kV
